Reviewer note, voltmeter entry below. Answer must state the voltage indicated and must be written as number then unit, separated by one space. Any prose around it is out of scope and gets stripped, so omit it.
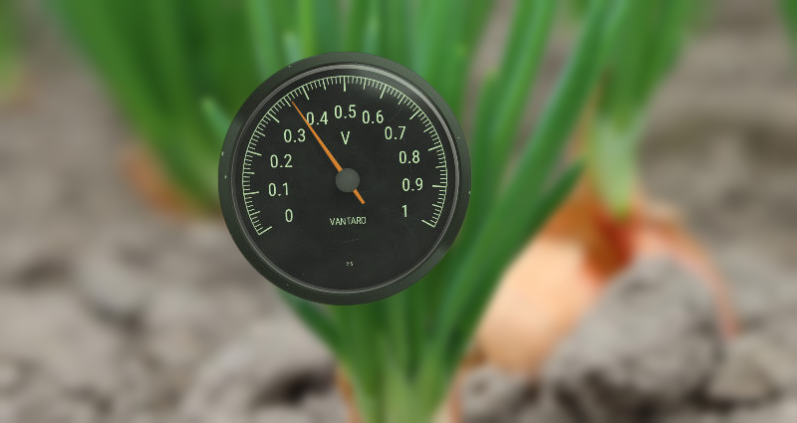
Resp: 0.36 V
